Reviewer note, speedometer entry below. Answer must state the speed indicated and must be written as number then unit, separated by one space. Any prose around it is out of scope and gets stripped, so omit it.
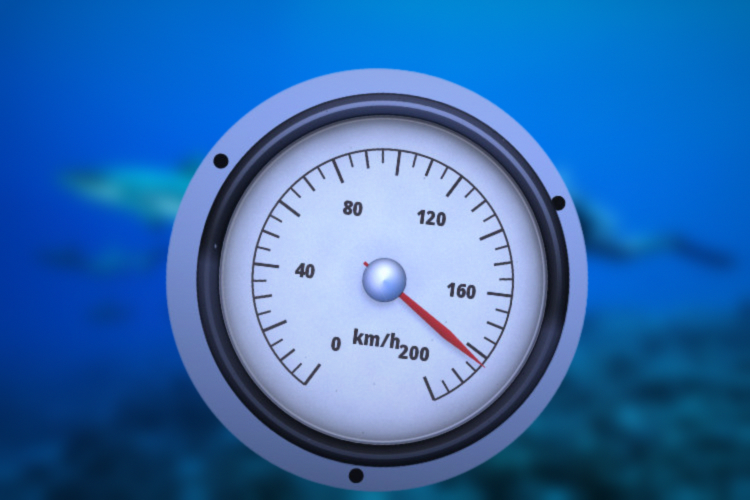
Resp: 182.5 km/h
